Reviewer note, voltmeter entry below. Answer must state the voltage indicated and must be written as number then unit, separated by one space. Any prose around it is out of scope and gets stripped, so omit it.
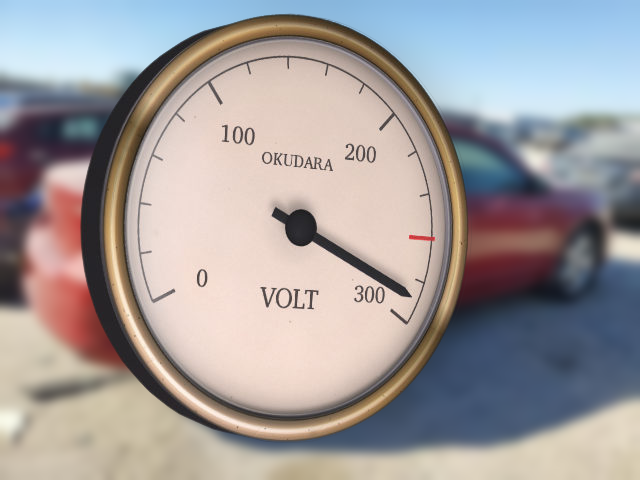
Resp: 290 V
